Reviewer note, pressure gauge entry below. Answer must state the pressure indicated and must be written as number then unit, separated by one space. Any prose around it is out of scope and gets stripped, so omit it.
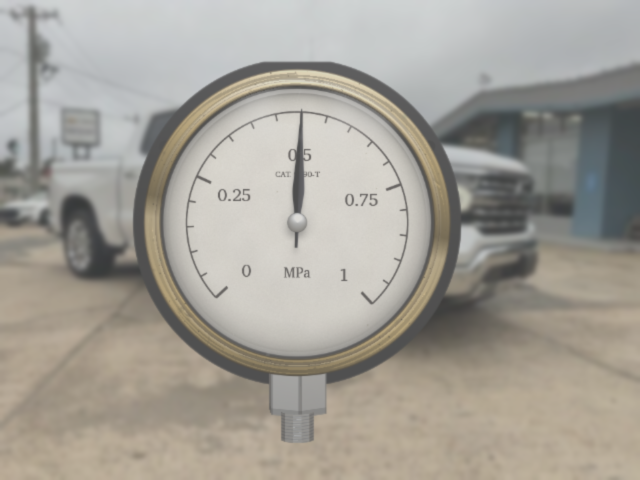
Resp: 0.5 MPa
